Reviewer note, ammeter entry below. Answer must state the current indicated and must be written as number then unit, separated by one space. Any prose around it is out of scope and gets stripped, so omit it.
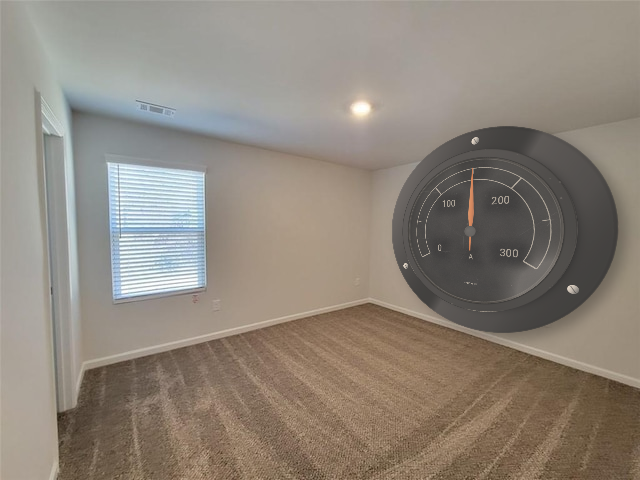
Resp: 150 A
